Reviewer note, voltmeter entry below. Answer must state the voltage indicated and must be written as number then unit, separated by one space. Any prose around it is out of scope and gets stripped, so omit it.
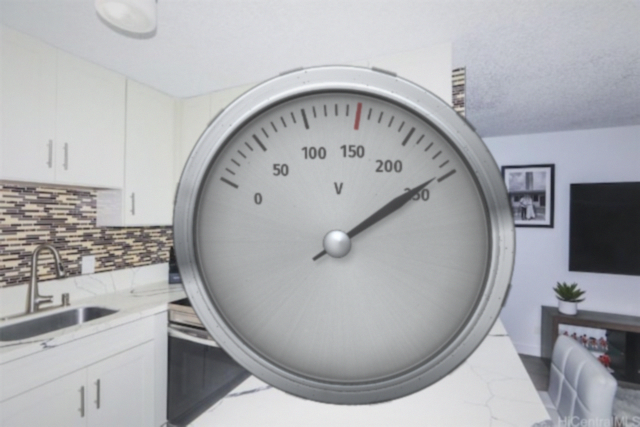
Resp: 245 V
